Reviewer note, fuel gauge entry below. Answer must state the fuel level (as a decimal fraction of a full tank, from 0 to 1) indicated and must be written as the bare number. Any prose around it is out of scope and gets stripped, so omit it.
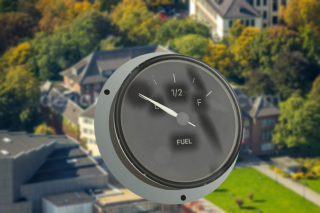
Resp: 0
